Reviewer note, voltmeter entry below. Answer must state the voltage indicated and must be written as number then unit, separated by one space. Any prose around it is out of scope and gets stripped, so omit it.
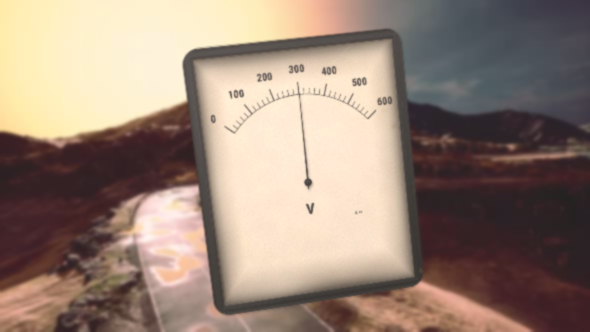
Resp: 300 V
